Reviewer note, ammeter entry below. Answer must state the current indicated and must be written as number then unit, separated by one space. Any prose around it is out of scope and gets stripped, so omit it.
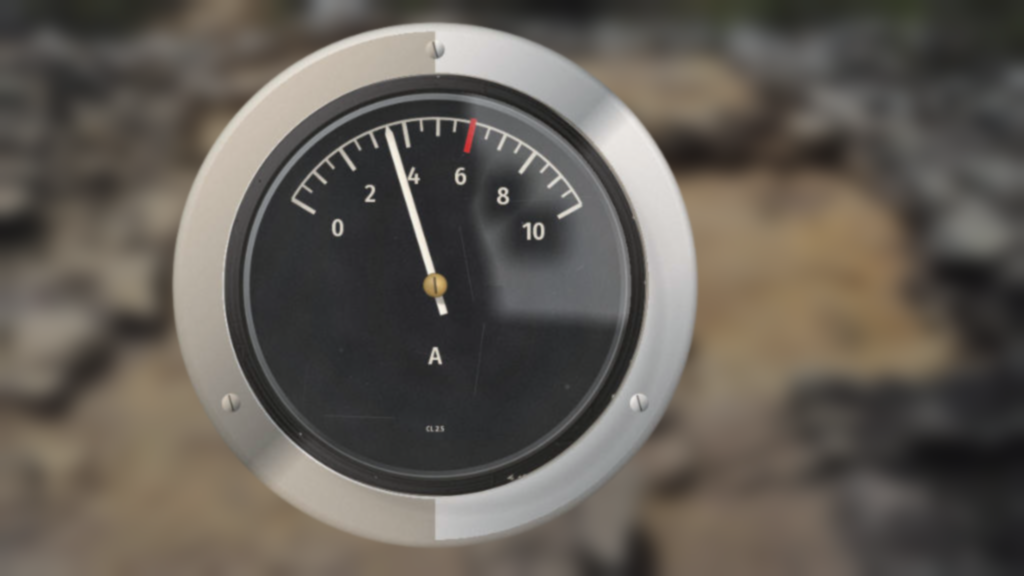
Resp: 3.5 A
